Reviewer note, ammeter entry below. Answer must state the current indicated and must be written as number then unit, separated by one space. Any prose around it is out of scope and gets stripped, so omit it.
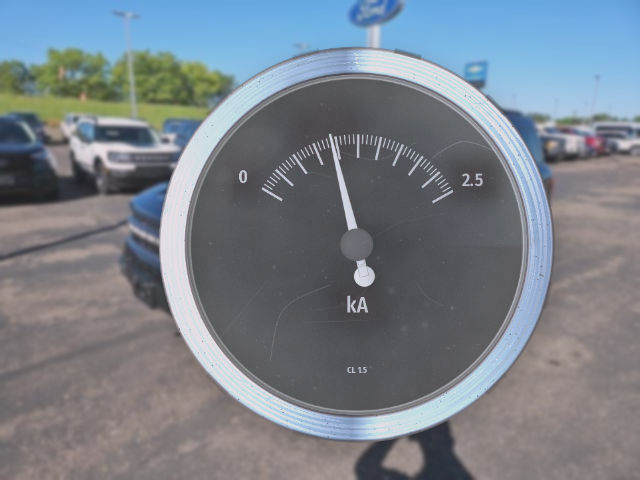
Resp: 0.95 kA
